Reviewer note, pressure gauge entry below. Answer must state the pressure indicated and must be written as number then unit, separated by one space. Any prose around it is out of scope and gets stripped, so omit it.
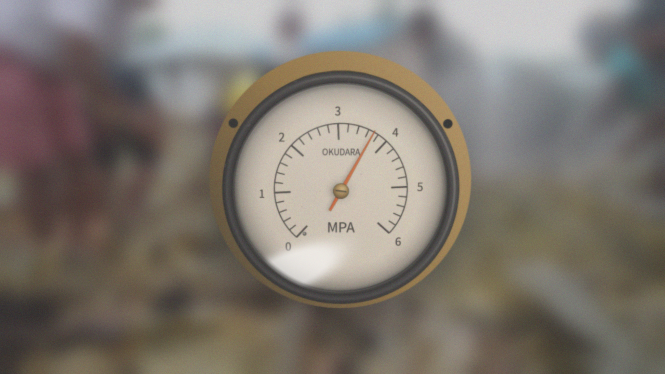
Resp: 3.7 MPa
